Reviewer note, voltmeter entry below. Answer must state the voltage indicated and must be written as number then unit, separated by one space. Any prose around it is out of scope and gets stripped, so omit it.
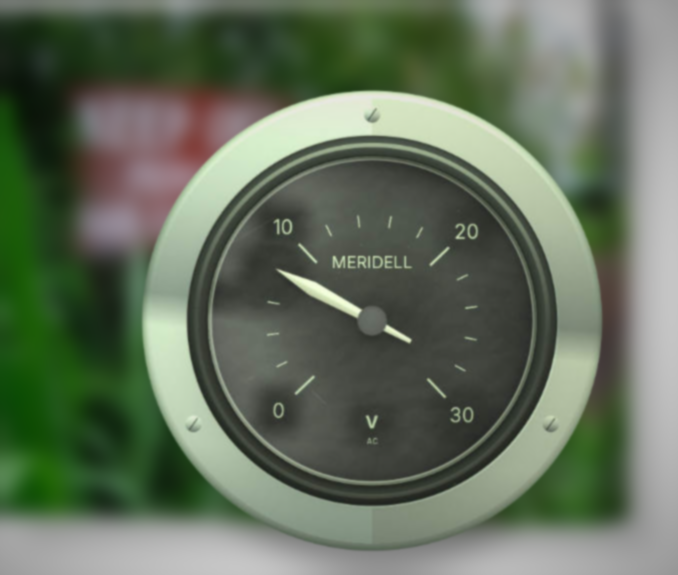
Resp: 8 V
